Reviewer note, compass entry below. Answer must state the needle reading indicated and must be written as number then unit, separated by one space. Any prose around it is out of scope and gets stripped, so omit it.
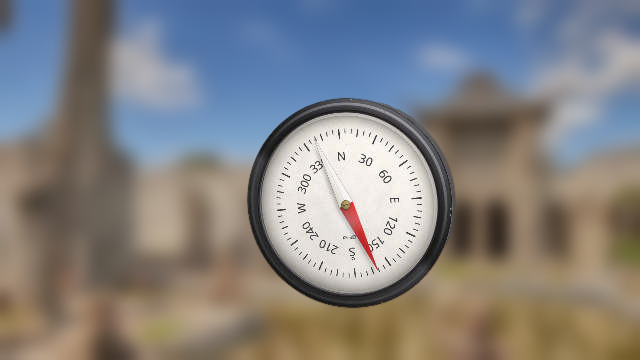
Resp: 160 °
